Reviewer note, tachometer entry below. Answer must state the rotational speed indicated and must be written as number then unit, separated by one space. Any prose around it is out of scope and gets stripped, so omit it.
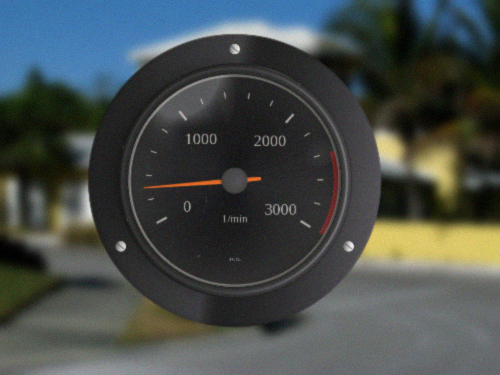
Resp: 300 rpm
